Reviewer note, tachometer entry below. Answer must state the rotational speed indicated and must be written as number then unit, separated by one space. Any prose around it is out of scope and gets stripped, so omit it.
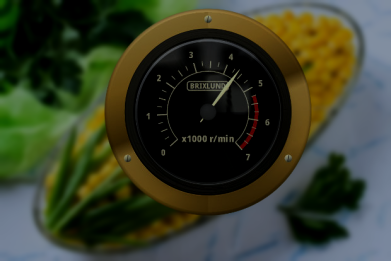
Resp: 4375 rpm
